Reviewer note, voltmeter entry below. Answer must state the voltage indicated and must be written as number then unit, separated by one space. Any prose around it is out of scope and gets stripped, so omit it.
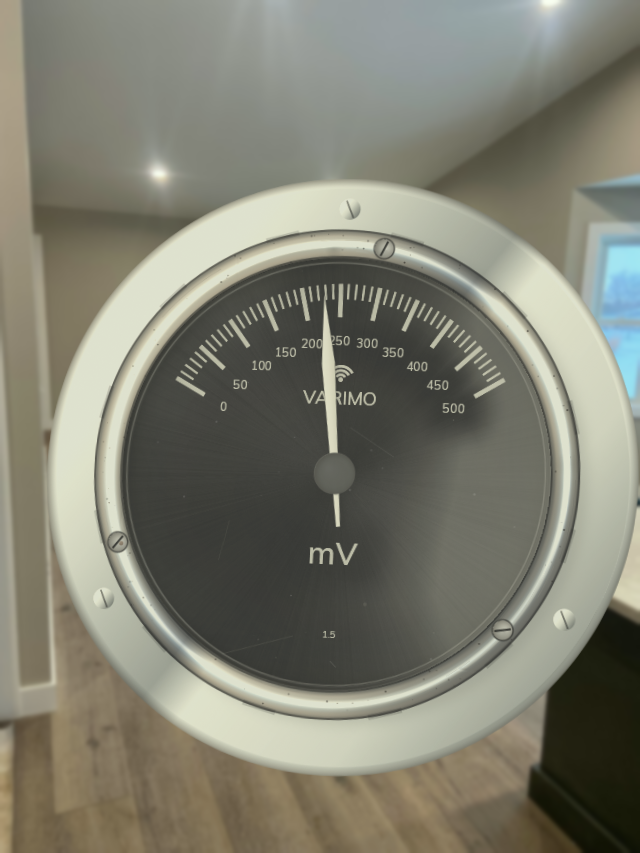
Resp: 230 mV
